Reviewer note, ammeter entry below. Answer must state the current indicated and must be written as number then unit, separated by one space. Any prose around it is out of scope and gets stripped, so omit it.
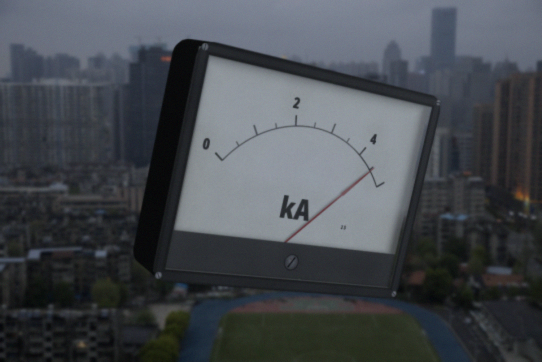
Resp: 4.5 kA
